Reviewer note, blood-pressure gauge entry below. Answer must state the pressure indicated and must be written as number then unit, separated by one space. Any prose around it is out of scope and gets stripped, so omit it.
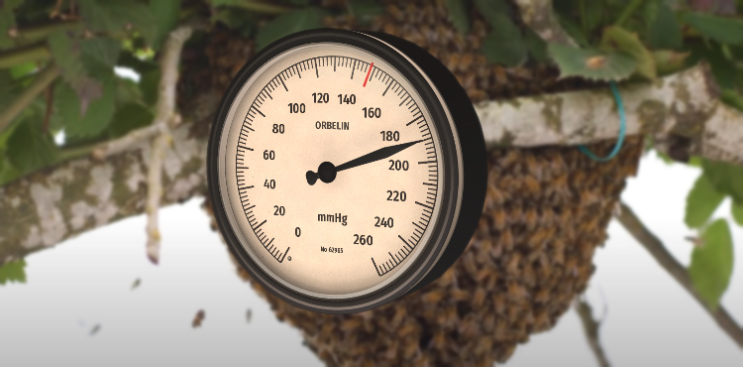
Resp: 190 mmHg
